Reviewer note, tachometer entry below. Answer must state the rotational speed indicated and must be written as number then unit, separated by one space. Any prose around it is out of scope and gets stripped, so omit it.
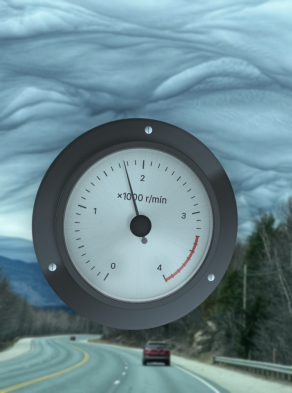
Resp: 1750 rpm
